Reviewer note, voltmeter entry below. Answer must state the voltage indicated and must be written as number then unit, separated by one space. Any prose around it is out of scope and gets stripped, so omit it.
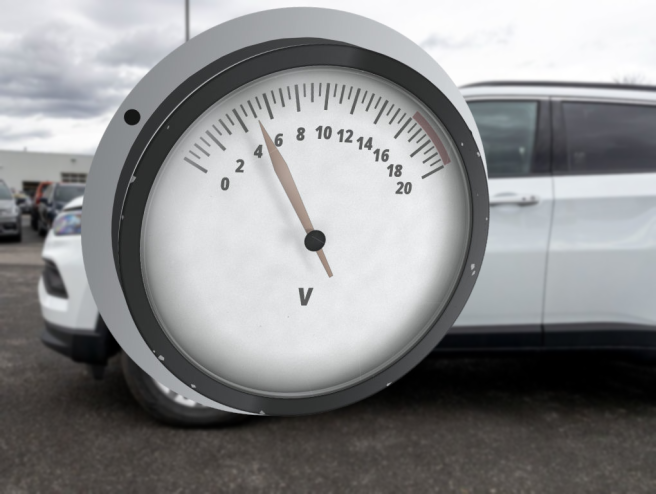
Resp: 5 V
